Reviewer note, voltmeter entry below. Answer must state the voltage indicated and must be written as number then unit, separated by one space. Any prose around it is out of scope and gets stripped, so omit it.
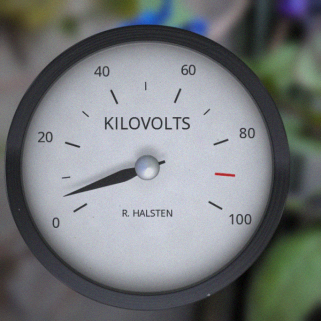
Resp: 5 kV
